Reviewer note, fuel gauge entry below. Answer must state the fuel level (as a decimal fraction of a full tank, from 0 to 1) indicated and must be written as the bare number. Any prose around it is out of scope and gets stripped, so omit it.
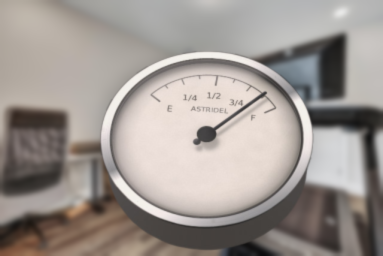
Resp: 0.875
